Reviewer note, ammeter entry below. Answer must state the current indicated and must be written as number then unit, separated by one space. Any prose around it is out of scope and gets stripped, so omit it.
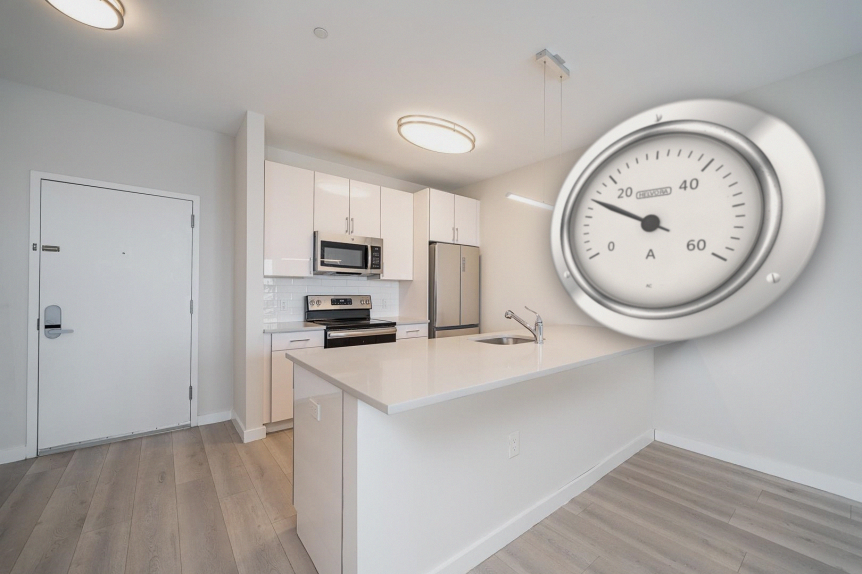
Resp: 14 A
